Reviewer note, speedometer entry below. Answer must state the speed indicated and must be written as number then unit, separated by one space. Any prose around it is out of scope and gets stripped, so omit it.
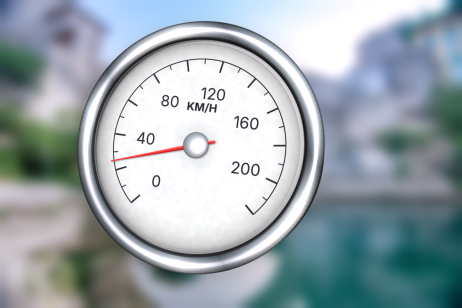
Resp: 25 km/h
